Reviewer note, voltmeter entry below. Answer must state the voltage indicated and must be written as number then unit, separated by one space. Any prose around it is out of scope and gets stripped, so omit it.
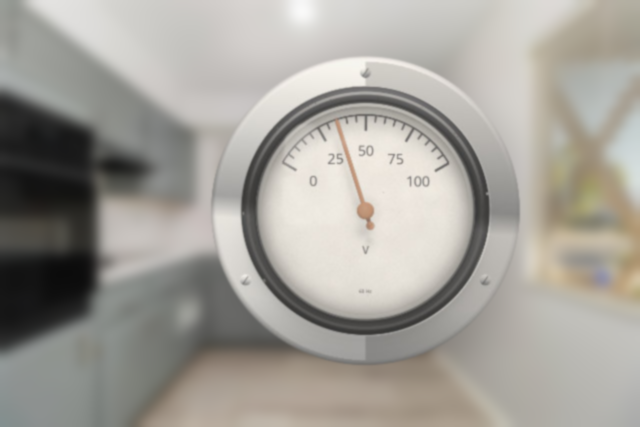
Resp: 35 V
